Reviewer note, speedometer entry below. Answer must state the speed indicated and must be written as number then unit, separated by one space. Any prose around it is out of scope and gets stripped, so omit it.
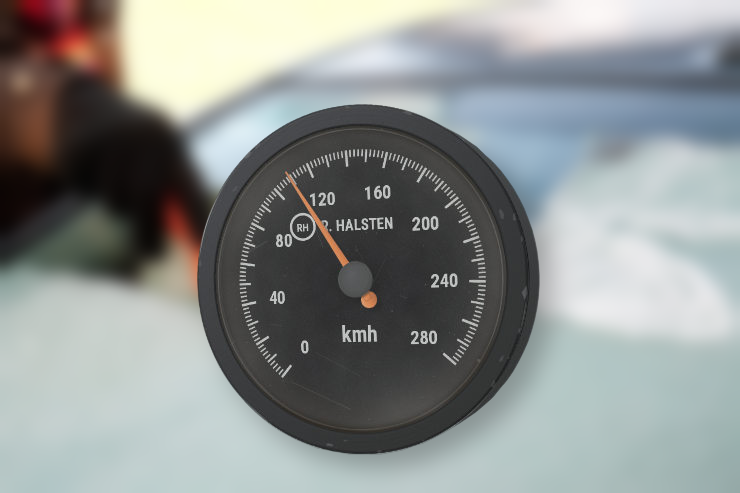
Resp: 110 km/h
